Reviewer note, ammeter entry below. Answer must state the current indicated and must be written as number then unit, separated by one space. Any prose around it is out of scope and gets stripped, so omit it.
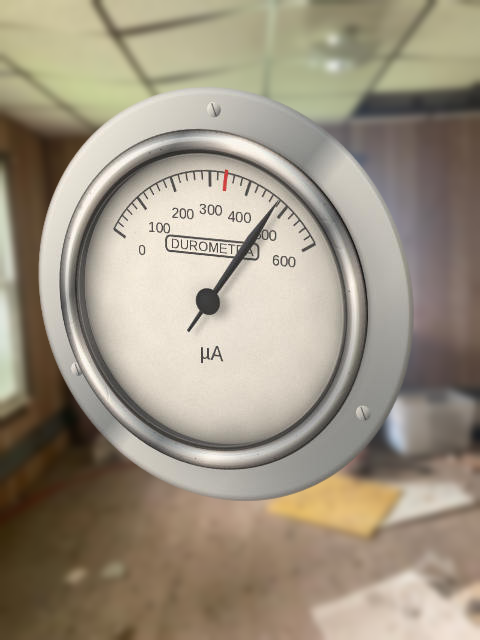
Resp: 480 µA
